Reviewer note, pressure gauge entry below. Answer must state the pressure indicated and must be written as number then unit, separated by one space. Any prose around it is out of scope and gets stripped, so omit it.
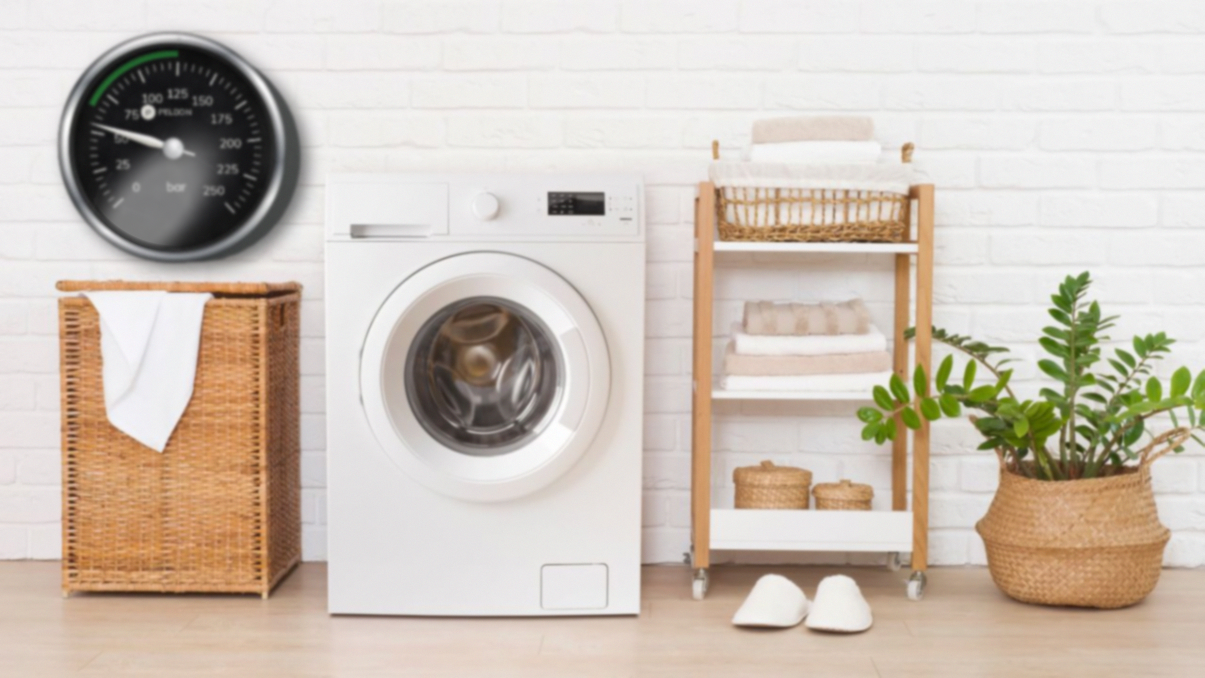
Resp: 55 bar
